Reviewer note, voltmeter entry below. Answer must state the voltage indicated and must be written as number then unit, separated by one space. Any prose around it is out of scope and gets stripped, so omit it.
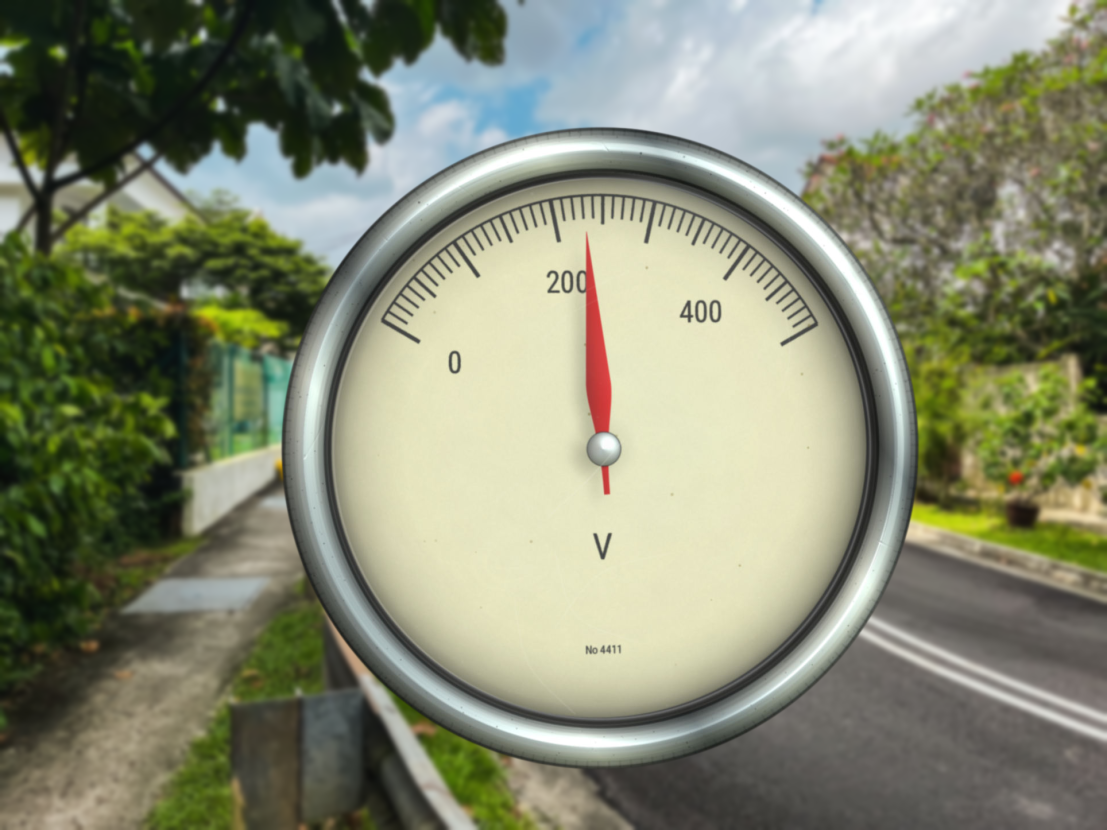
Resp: 230 V
